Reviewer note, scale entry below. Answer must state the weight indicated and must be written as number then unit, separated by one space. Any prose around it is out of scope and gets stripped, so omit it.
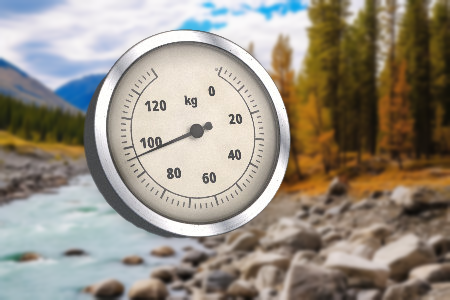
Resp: 96 kg
